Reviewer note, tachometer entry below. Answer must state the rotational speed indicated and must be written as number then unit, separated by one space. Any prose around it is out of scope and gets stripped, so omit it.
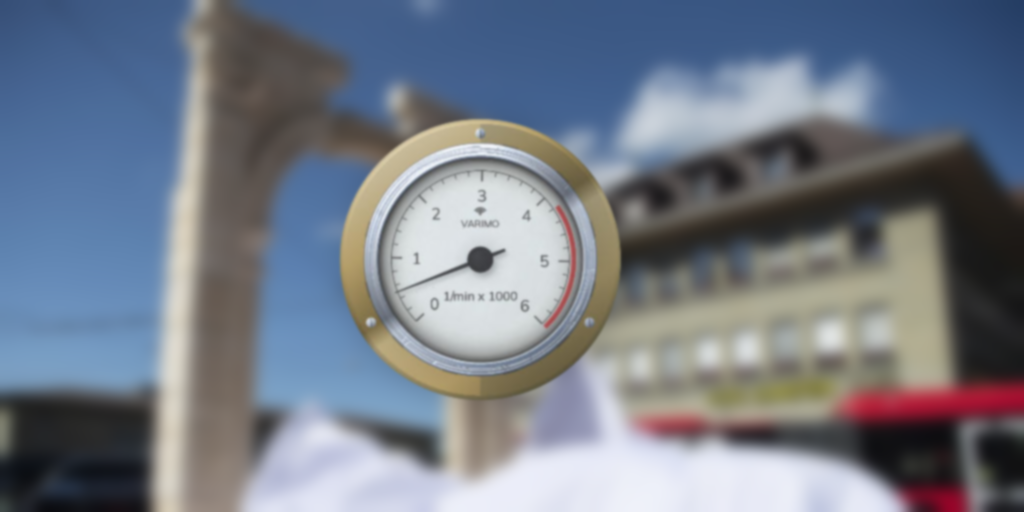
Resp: 500 rpm
